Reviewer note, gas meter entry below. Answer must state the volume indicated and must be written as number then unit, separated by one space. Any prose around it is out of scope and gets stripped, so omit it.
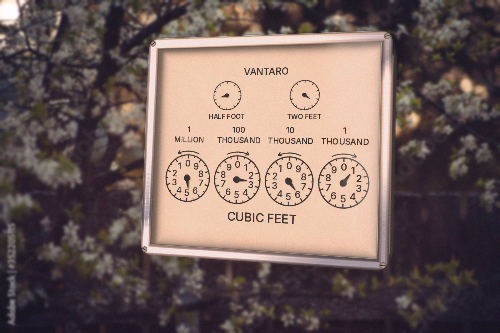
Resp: 526100 ft³
